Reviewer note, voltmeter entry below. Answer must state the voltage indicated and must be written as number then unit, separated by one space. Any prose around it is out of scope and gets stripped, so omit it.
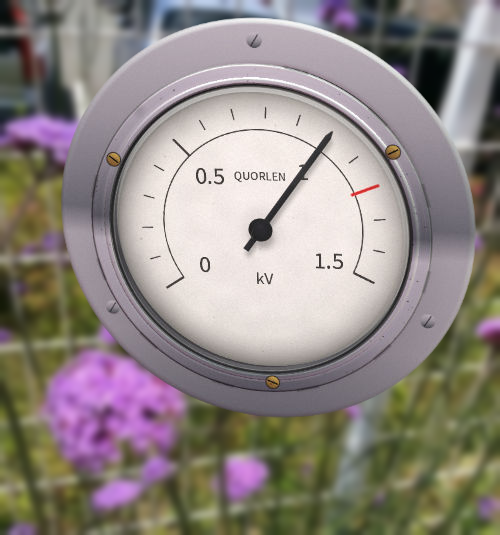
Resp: 1 kV
